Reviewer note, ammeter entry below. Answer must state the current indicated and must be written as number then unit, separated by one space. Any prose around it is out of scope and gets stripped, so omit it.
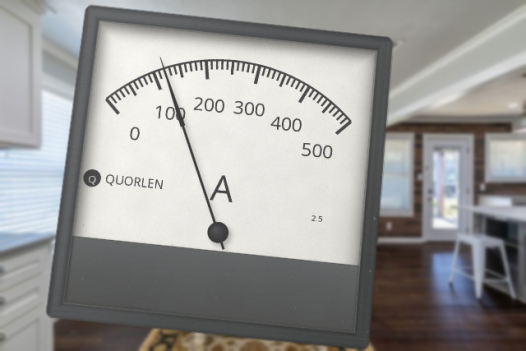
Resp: 120 A
